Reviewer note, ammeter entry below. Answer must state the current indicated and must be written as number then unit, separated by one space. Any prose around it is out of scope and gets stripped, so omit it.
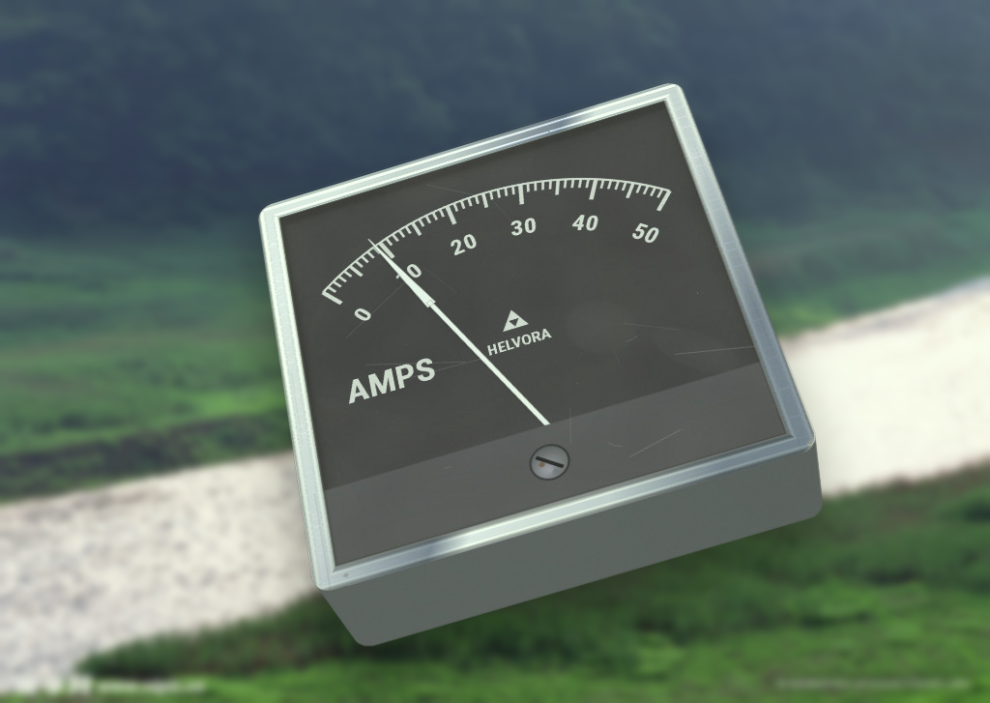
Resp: 9 A
